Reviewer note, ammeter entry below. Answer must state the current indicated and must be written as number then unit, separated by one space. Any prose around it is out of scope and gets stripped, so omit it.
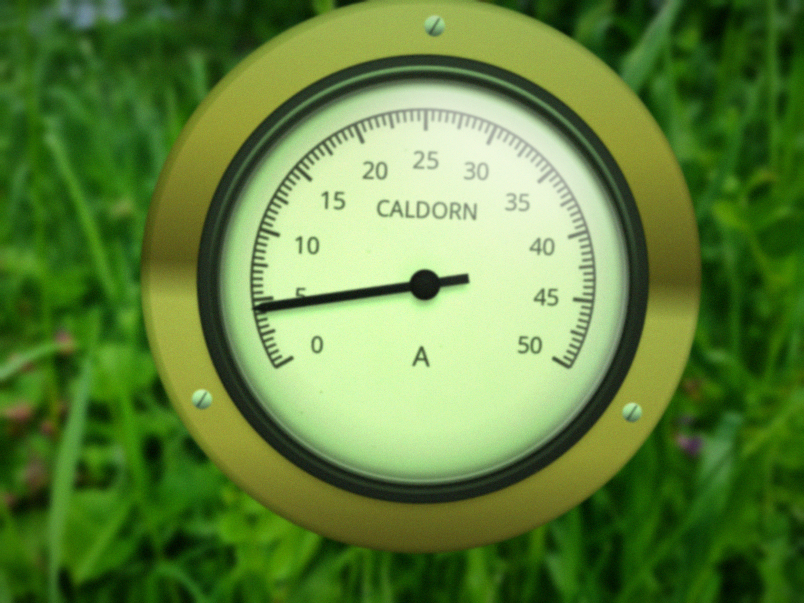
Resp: 4.5 A
